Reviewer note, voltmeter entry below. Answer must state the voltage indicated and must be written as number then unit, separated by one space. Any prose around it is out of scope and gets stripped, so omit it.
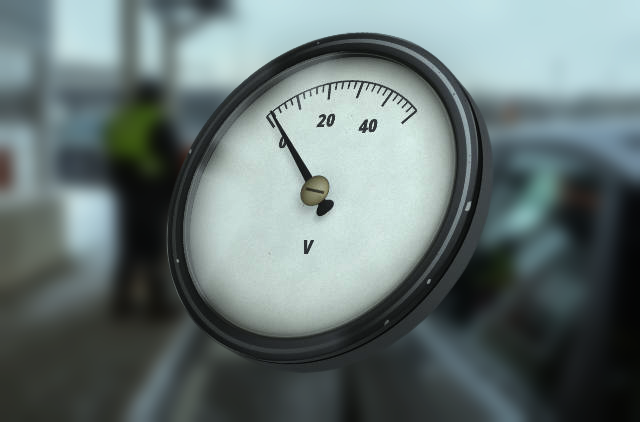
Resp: 2 V
